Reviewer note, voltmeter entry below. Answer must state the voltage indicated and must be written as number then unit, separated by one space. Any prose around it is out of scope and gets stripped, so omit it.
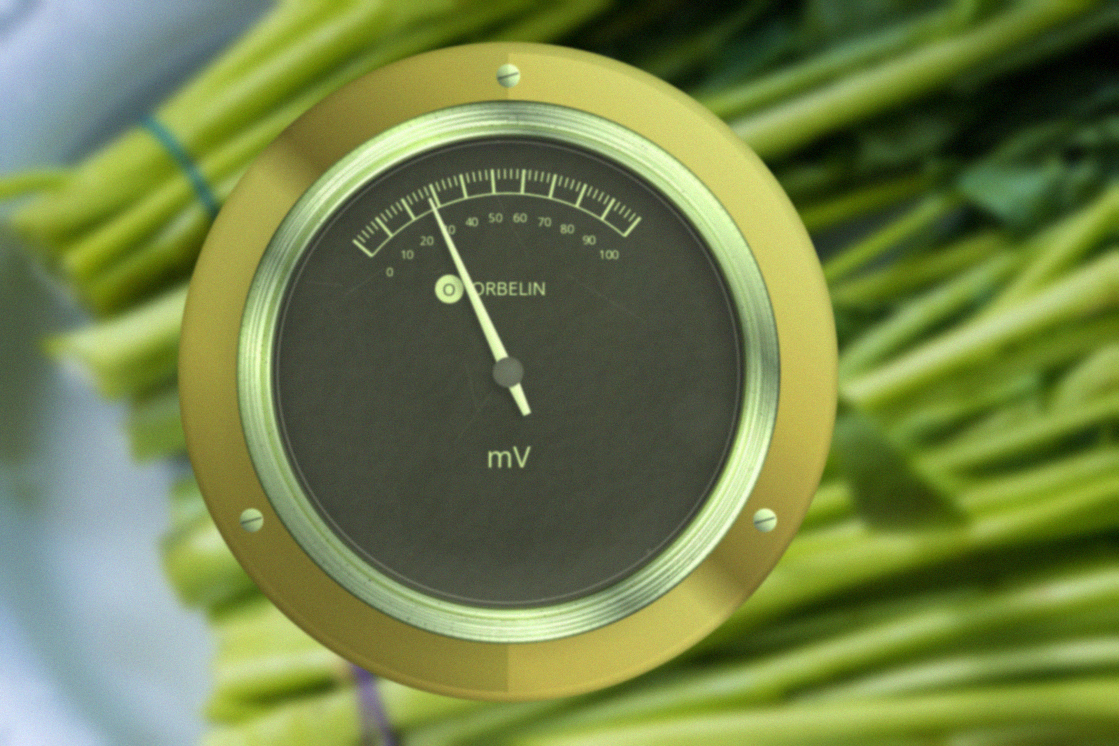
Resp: 28 mV
